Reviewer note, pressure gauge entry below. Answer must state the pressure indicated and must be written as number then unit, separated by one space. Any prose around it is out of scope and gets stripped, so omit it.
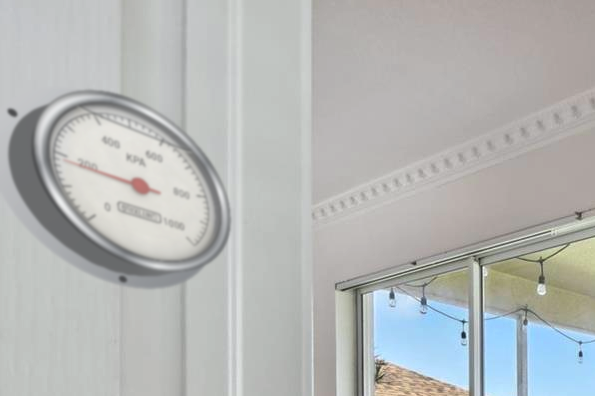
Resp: 180 kPa
